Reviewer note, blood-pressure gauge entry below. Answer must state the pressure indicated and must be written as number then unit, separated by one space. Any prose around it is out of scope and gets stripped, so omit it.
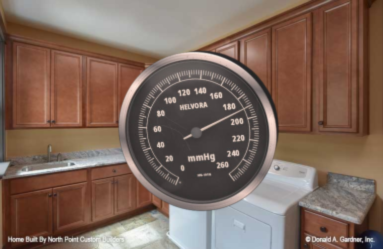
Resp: 190 mmHg
